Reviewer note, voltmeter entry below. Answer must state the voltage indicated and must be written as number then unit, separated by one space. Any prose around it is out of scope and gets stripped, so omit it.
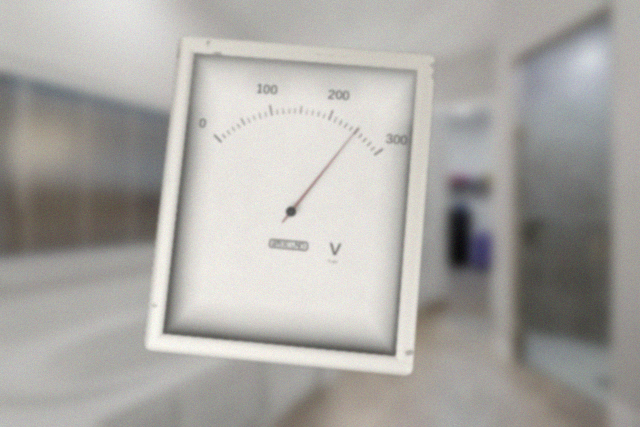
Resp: 250 V
